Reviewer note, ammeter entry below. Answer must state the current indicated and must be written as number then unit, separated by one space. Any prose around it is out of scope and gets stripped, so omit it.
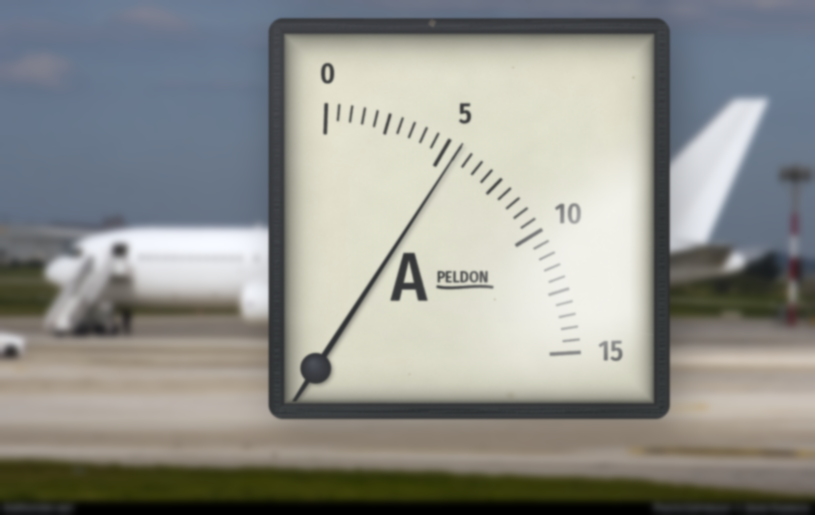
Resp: 5.5 A
